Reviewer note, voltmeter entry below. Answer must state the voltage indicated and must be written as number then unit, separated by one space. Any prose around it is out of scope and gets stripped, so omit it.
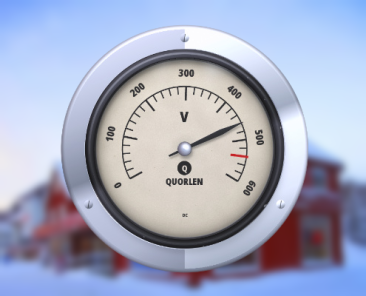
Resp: 460 V
